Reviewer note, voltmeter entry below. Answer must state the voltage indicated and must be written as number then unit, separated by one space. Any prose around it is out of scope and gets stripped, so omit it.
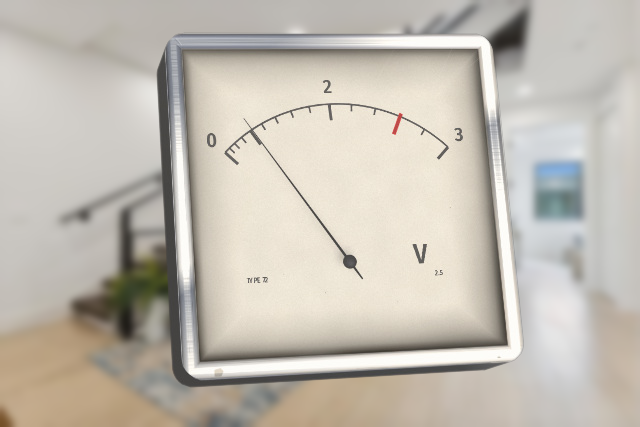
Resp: 1 V
